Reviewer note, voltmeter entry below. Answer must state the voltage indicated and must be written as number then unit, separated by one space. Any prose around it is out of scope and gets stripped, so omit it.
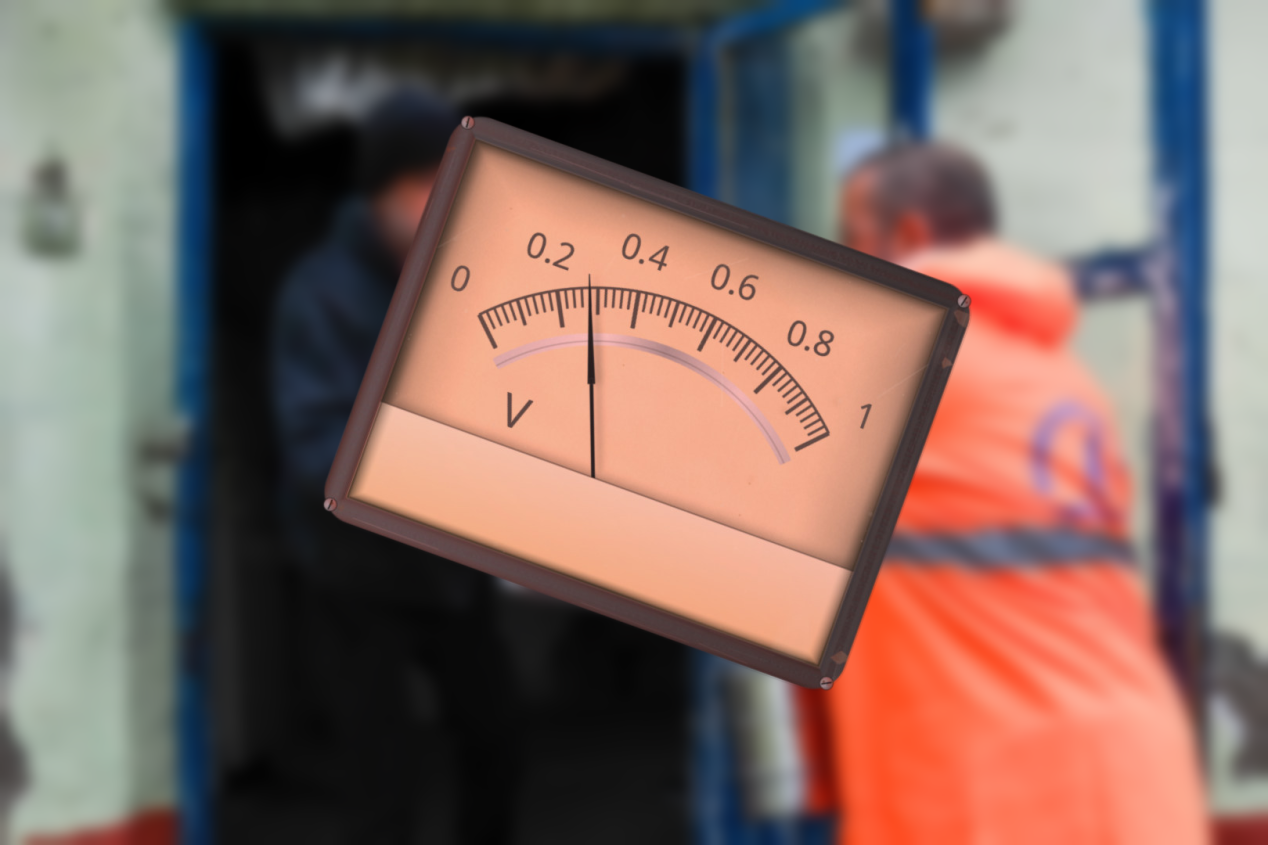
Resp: 0.28 V
